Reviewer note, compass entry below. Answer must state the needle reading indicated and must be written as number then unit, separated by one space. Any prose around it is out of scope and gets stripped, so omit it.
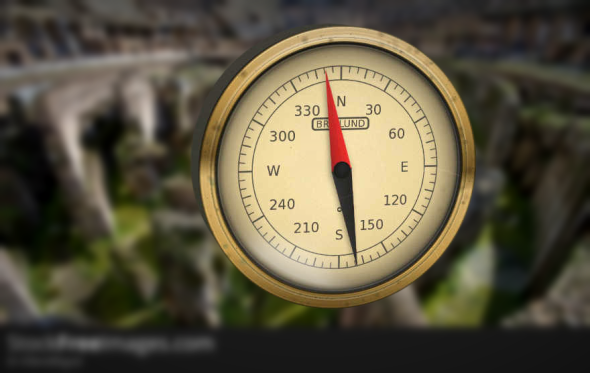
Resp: 350 °
